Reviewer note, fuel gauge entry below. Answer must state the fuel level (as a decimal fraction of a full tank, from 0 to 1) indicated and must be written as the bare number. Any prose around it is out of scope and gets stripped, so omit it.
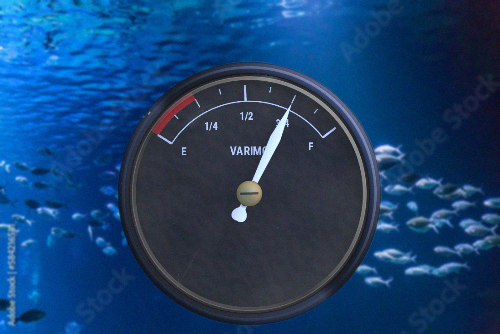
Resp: 0.75
